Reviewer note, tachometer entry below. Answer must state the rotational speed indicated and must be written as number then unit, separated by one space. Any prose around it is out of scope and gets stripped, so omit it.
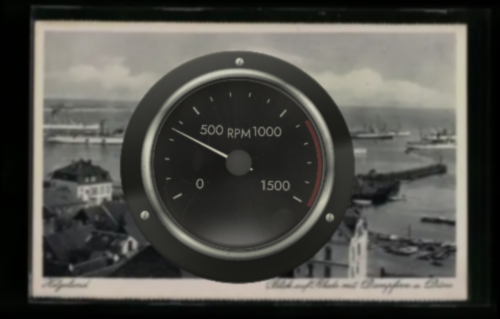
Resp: 350 rpm
